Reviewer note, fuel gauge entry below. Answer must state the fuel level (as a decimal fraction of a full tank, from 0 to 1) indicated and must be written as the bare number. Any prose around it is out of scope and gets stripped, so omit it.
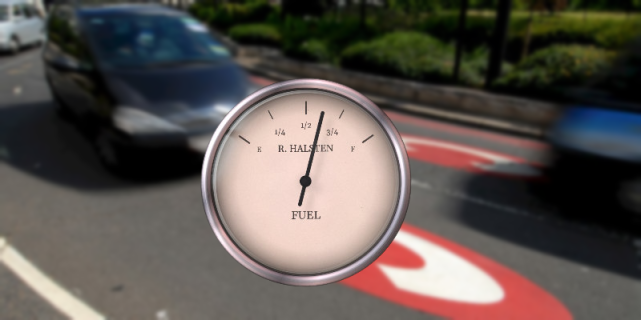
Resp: 0.625
